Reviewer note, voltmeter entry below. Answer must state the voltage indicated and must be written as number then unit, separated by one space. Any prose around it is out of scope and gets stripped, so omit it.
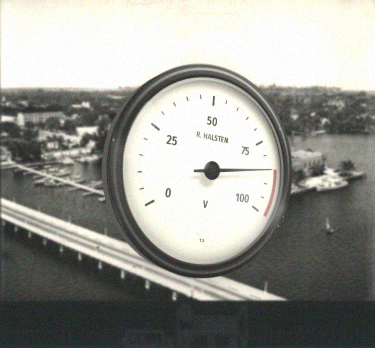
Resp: 85 V
